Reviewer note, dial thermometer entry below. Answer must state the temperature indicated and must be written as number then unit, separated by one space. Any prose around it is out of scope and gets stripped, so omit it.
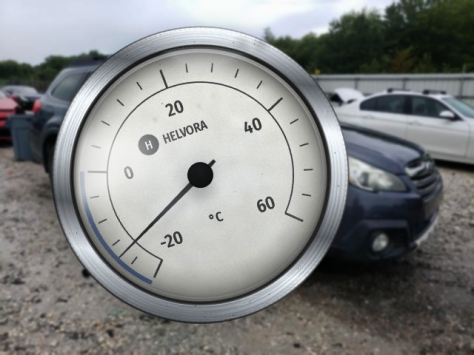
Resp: -14 °C
